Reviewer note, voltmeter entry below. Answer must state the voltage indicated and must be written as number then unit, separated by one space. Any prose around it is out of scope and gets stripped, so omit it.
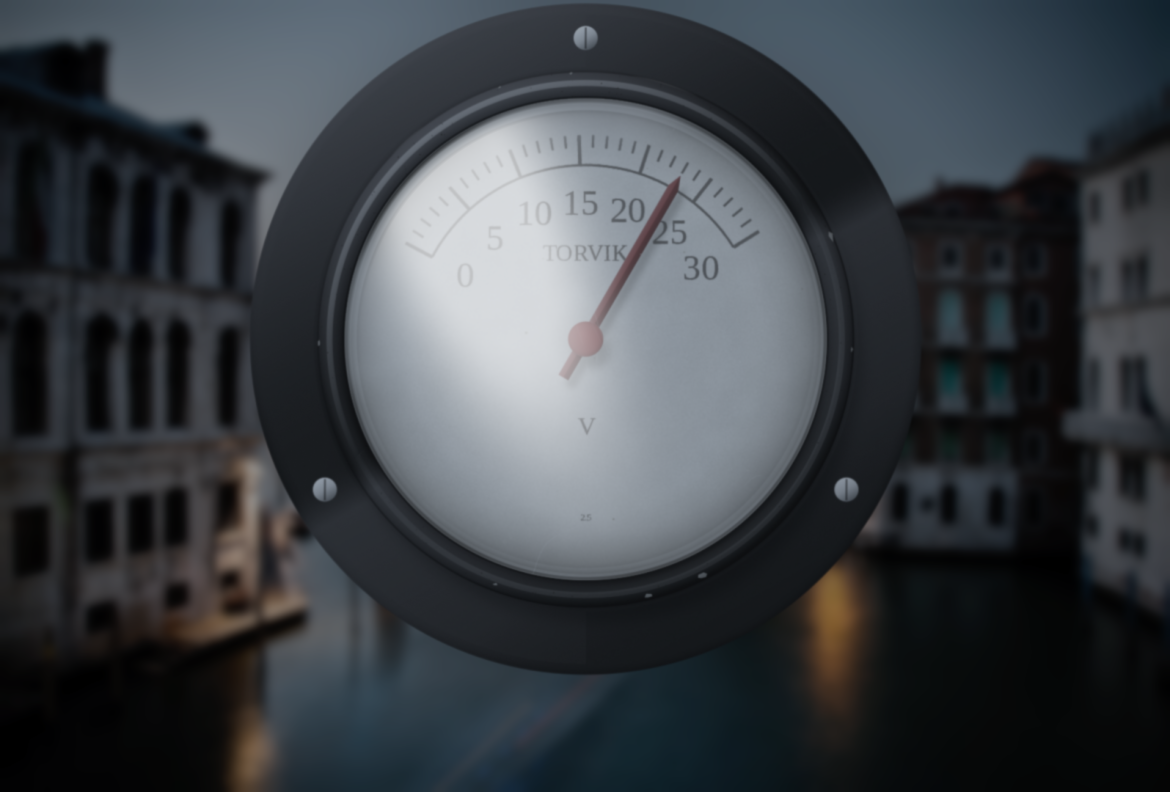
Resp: 23 V
